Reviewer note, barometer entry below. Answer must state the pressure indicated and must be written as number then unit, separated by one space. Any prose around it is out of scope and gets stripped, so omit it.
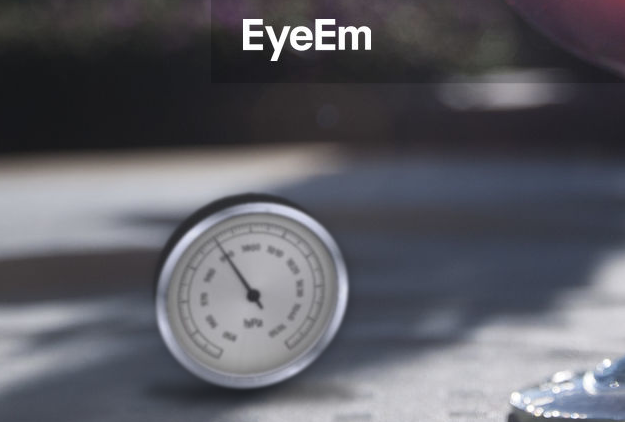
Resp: 990 hPa
